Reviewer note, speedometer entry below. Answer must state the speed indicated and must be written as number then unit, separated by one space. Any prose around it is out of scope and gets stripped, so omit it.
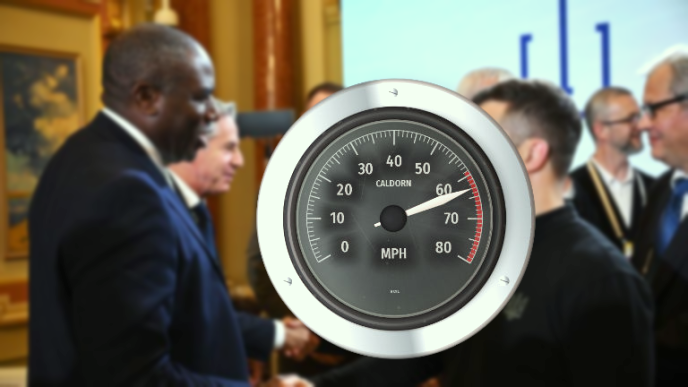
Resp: 63 mph
